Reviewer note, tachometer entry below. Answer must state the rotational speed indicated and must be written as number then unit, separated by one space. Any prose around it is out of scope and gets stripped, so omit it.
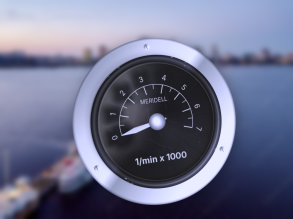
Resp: 0 rpm
